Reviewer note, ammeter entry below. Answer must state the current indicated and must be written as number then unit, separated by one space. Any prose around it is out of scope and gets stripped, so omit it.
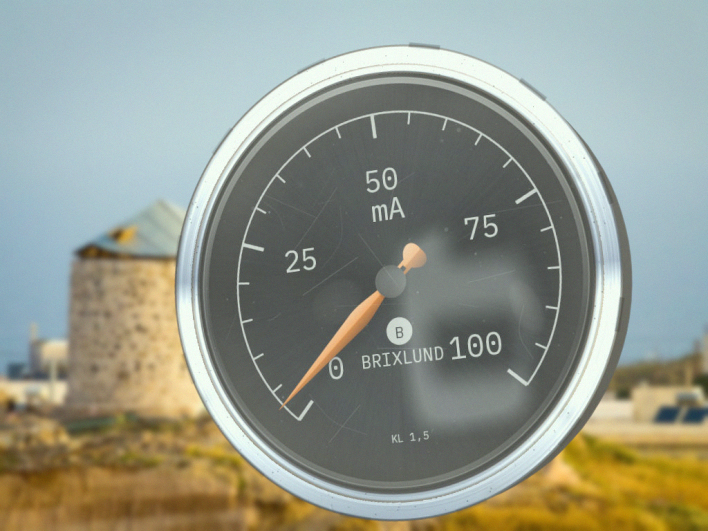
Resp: 2.5 mA
